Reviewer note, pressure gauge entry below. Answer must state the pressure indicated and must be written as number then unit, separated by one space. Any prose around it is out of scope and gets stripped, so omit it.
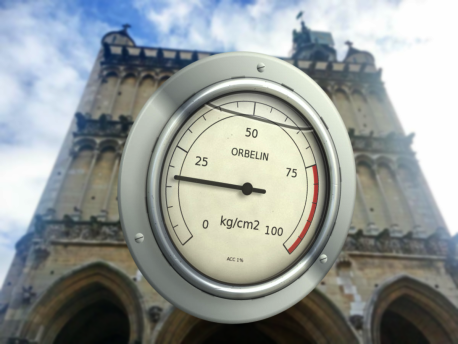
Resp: 17.5 kg/cm²
